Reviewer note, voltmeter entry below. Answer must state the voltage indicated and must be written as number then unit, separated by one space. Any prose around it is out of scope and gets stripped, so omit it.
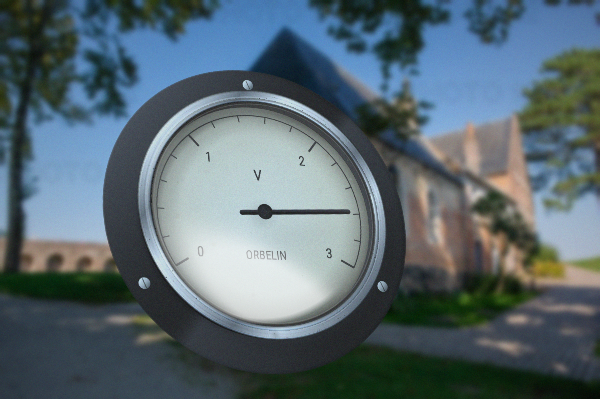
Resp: 2.6 V
